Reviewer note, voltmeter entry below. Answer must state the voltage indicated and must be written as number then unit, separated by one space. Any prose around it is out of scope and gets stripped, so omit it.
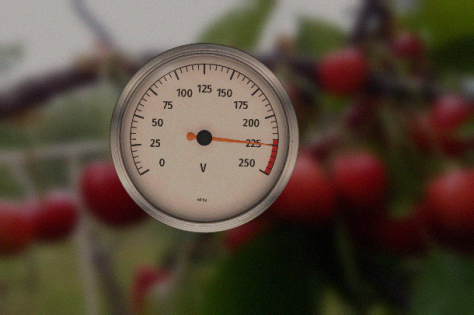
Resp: 225 V
